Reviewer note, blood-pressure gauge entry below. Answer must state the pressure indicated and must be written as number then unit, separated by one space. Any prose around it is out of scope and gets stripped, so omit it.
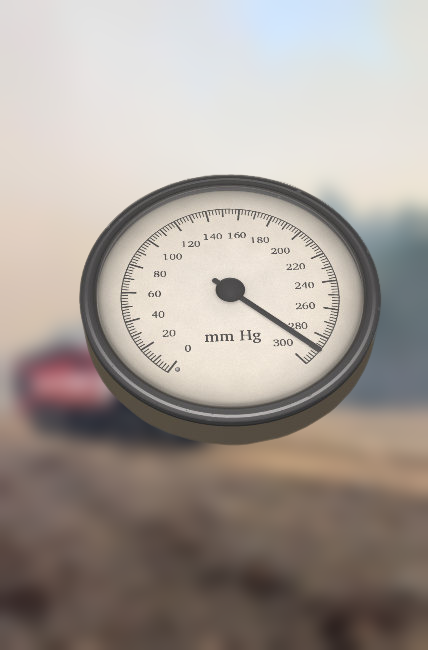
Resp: 290 mmHg
